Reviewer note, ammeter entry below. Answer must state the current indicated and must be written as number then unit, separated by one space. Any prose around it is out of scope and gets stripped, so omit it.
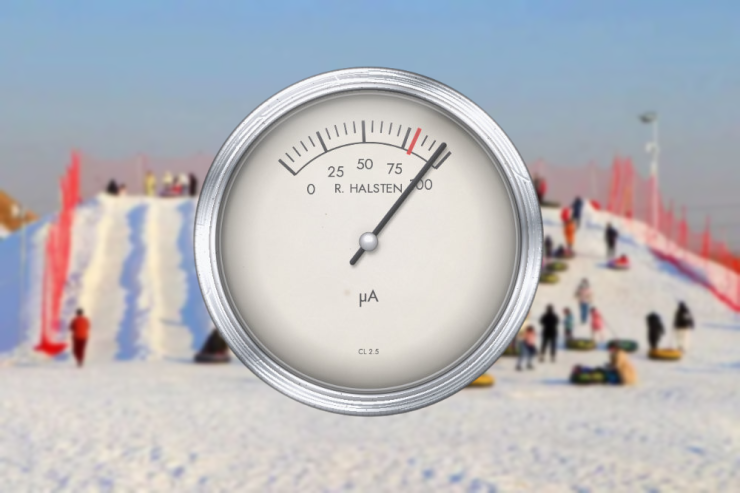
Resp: 95 µA
